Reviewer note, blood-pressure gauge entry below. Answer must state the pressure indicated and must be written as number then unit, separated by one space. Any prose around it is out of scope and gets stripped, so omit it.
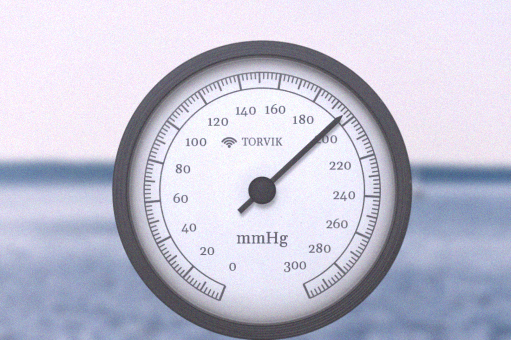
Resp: 196 mmHg
